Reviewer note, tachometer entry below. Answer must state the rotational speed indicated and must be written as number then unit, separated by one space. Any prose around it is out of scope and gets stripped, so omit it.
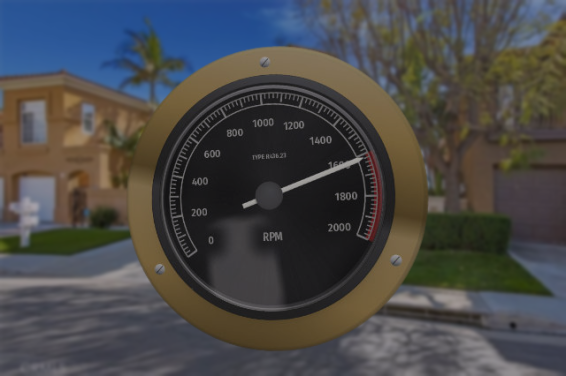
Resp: 1620 rpm
